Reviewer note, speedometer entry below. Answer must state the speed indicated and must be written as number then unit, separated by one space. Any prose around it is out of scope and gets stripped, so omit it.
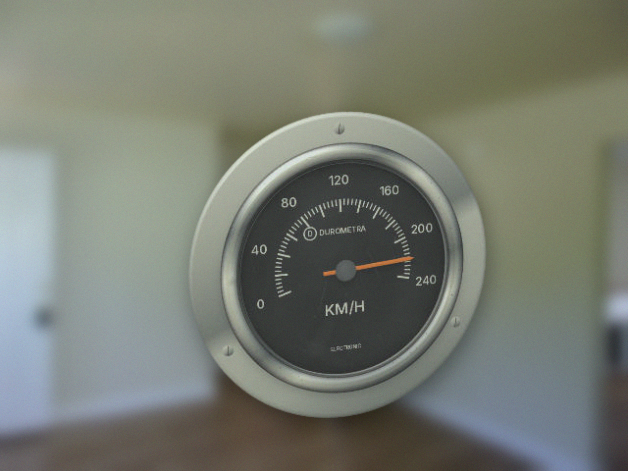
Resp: 220 km/h
